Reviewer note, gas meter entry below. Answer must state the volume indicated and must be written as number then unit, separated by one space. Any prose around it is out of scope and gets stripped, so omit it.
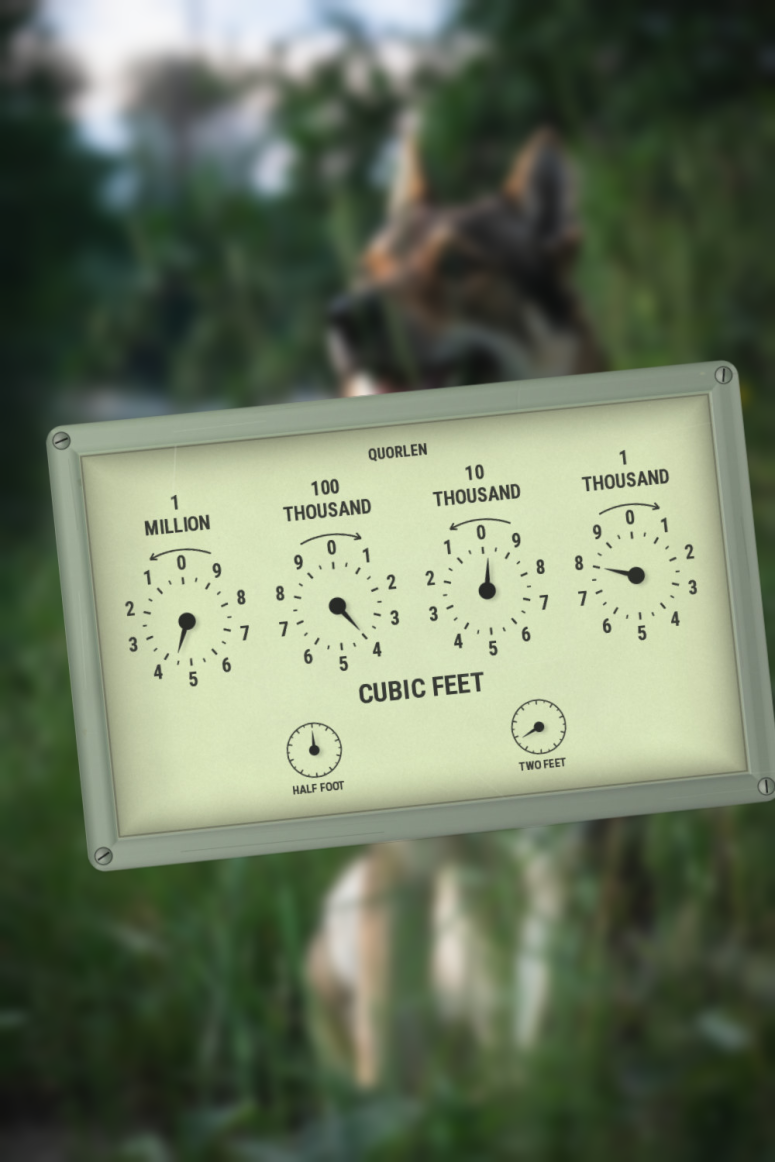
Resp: 439800 ft³
